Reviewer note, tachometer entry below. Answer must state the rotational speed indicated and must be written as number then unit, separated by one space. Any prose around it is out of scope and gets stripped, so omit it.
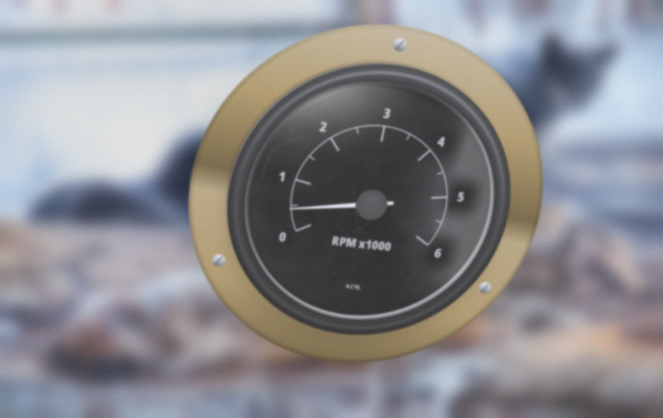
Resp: 500 rpm
